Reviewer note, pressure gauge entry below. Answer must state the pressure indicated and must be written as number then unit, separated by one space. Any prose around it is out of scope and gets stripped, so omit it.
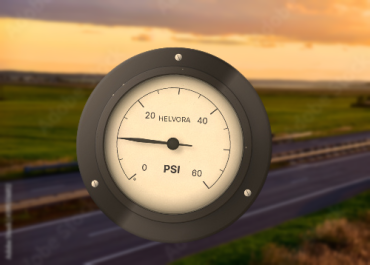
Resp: 10 psi
